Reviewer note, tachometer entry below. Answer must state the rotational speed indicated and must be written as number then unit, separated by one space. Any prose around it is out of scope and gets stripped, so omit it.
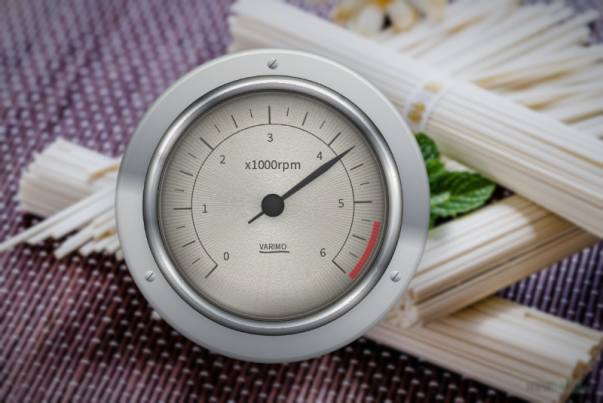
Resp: 4250 rpm
